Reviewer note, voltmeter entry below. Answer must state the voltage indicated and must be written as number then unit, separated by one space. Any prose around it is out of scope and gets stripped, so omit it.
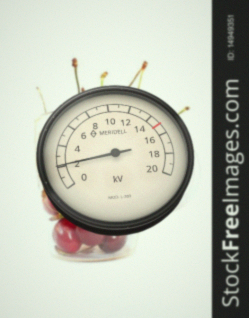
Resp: 2 kV
